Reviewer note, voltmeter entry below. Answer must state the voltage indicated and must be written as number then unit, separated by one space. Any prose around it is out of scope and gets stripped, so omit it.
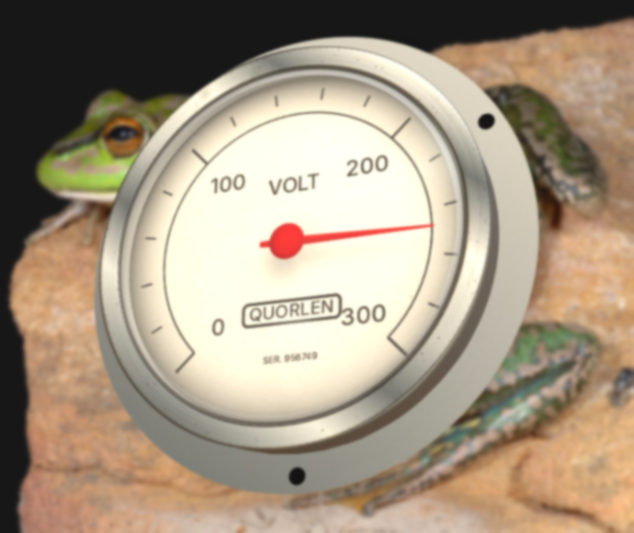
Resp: 250 V
